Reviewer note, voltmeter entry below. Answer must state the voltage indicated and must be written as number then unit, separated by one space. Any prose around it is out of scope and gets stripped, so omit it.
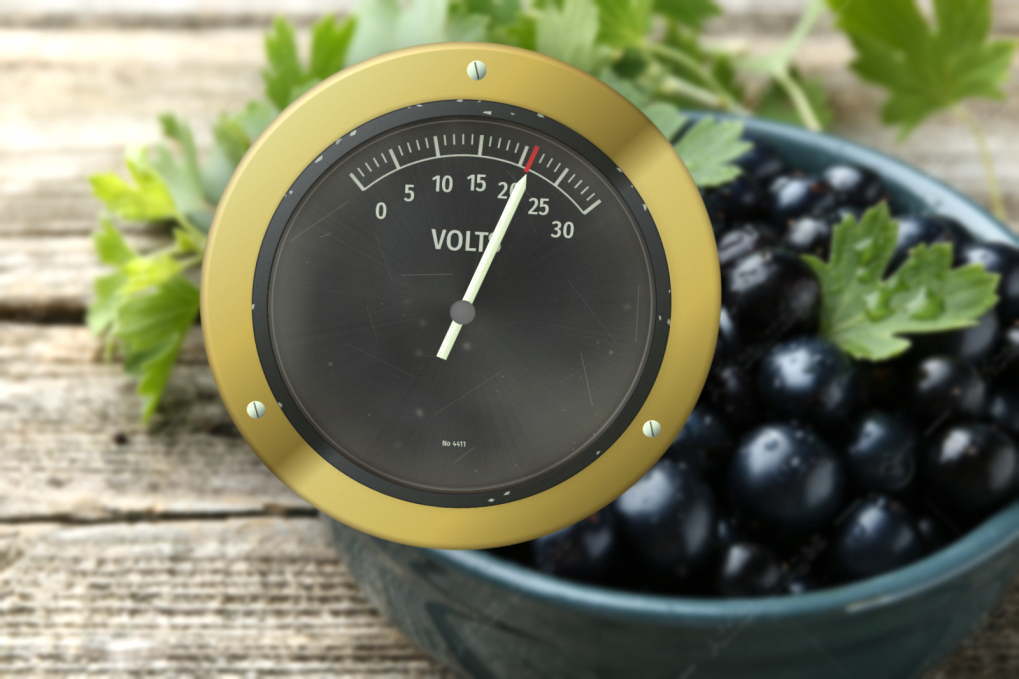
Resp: 21 V
